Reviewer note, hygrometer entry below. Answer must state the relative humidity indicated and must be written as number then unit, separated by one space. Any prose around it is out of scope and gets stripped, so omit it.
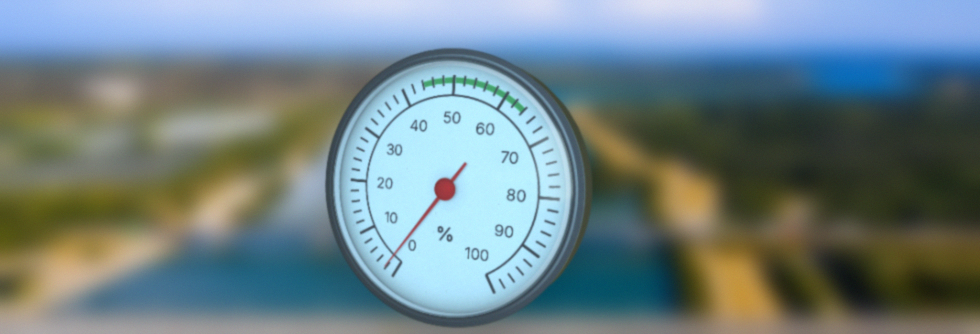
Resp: 2 %
